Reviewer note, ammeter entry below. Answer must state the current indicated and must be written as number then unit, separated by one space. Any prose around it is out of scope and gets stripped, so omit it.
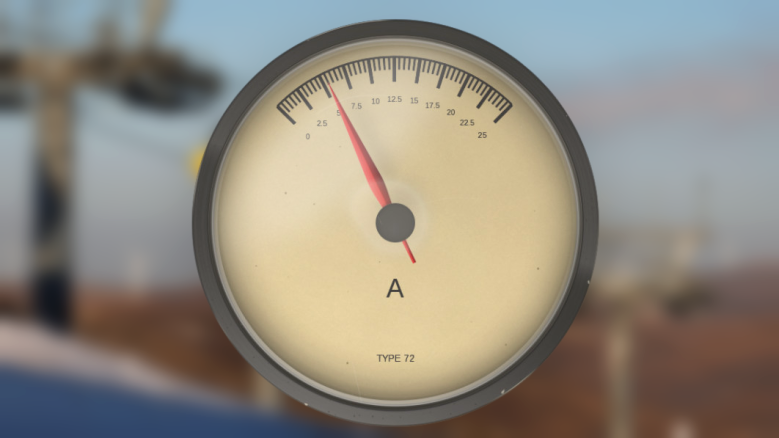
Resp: 5.5 A
